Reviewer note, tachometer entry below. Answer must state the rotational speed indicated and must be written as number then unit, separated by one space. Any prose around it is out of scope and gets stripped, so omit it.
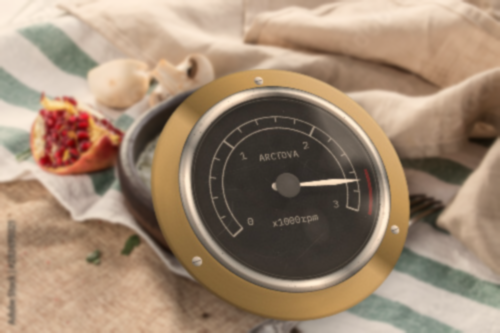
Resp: 2700 rpm
